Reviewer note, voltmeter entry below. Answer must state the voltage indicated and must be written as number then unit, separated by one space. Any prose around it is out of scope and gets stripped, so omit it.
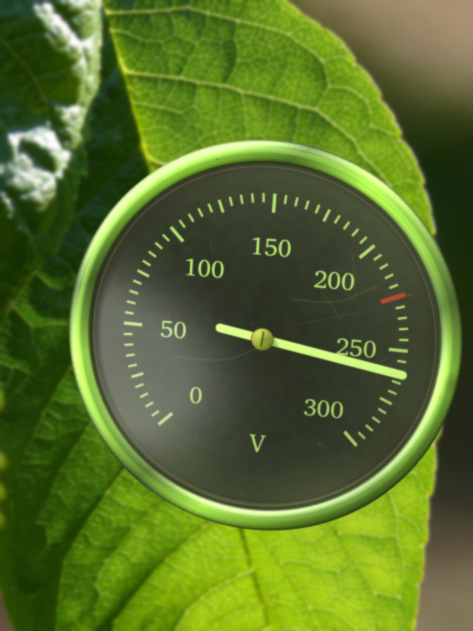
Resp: 260 V
